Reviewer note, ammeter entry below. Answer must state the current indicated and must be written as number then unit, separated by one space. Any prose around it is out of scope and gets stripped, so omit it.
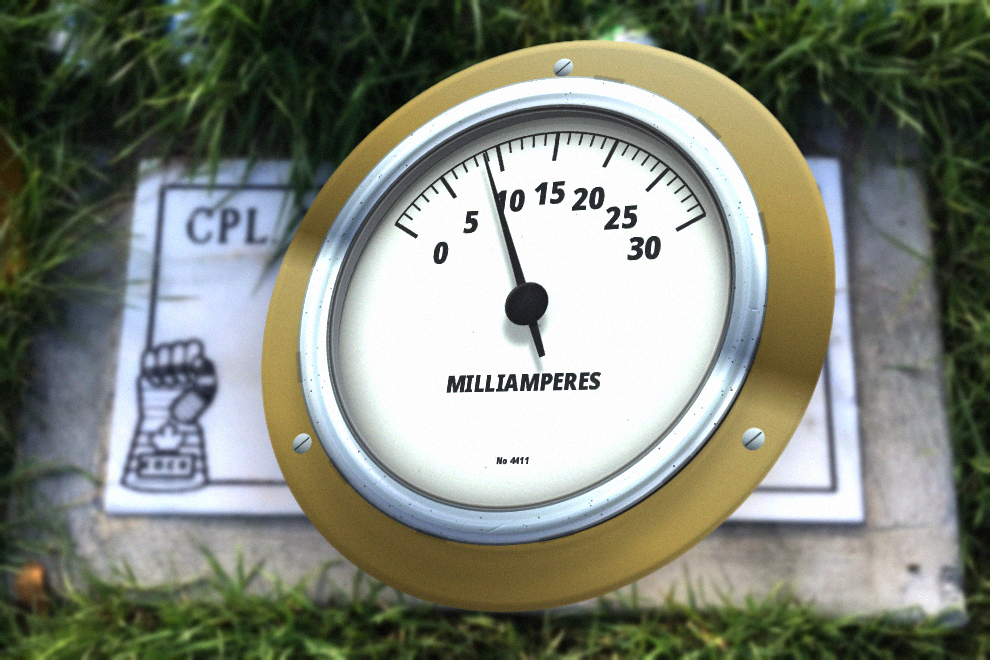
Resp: 9 mA
